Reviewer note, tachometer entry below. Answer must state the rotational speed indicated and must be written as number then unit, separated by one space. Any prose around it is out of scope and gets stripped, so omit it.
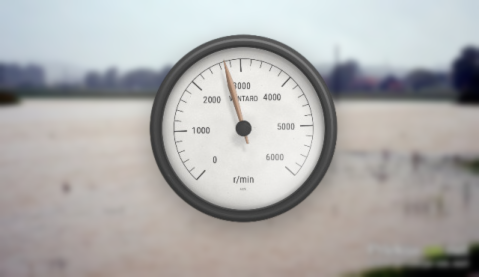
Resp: 2700 rpm
